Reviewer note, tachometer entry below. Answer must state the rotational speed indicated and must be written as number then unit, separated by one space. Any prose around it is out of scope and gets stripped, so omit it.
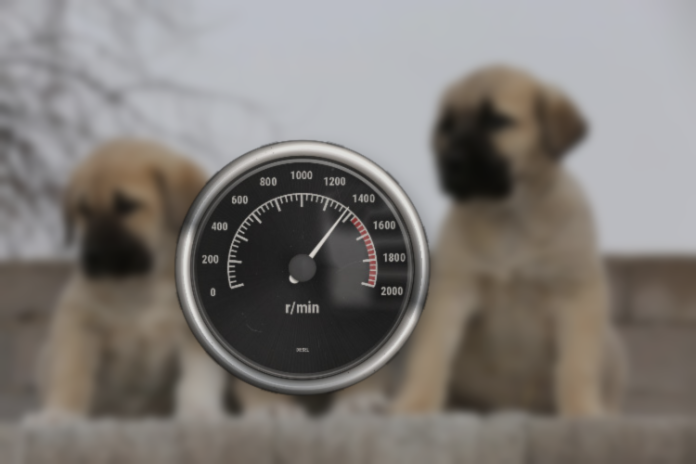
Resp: 1360 rpm
